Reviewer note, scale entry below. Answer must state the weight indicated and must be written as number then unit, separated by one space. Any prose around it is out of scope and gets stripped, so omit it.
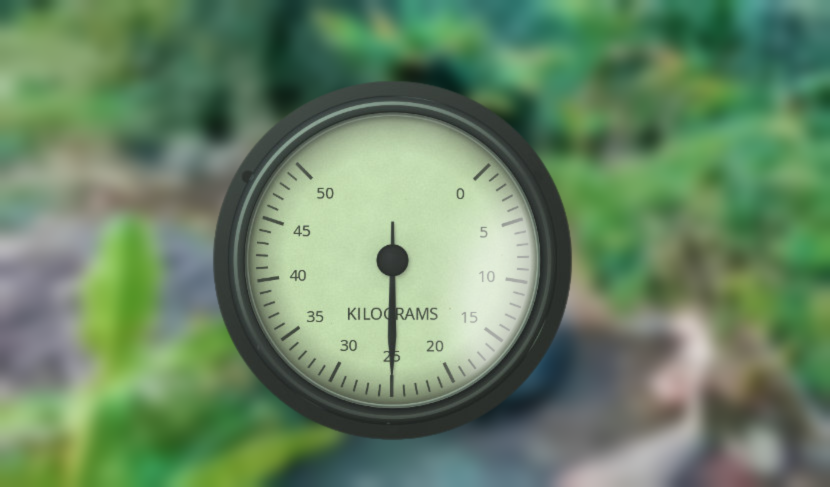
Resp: 25 kg
